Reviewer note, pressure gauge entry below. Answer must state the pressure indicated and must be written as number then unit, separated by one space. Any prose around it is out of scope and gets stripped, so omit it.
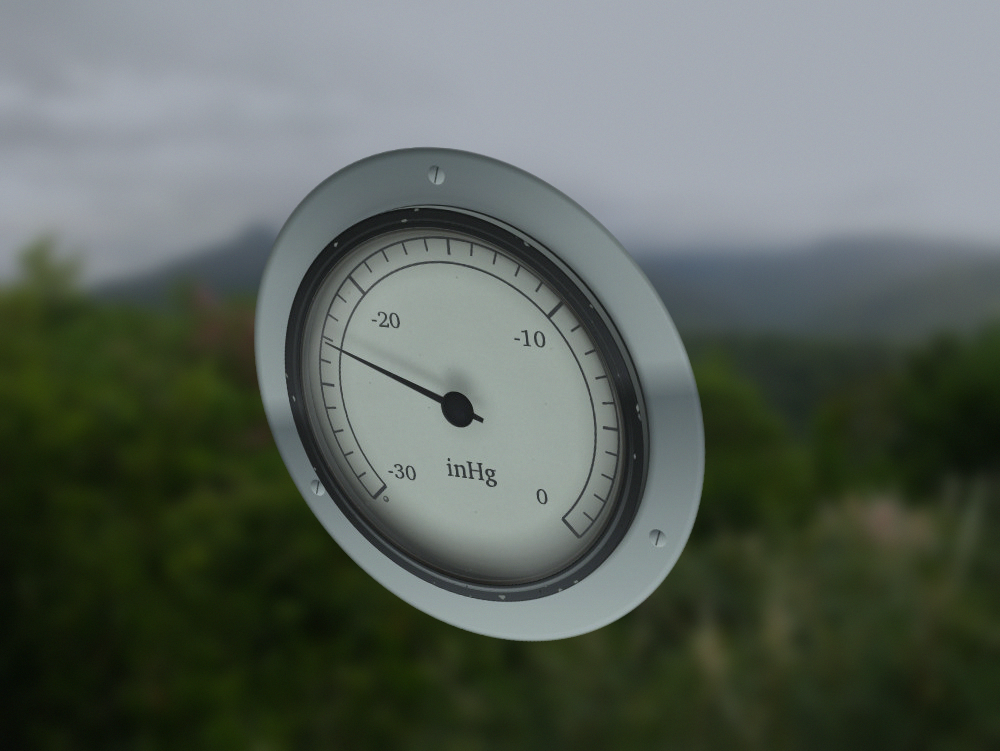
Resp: -23 inHg
